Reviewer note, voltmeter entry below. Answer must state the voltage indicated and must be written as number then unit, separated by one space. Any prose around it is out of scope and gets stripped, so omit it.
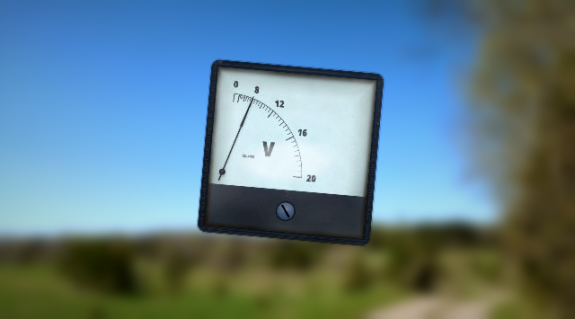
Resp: 8 V
